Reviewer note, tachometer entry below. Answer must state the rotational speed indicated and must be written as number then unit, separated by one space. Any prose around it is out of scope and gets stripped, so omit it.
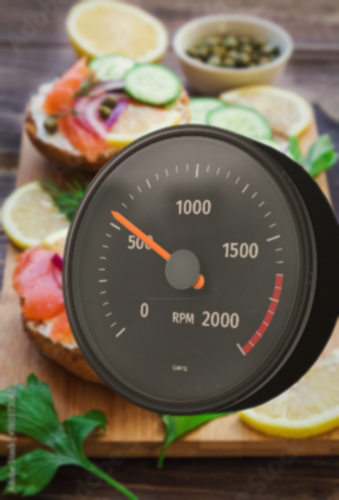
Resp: 550 rpm
